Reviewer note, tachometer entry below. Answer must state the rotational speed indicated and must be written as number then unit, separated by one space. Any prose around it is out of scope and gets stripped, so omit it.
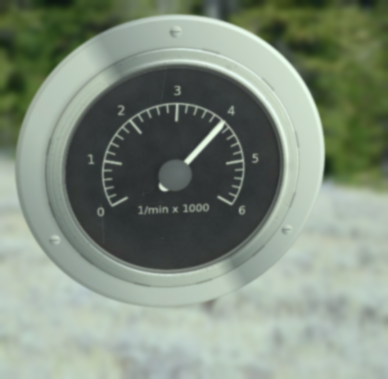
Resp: 4000 rpm
